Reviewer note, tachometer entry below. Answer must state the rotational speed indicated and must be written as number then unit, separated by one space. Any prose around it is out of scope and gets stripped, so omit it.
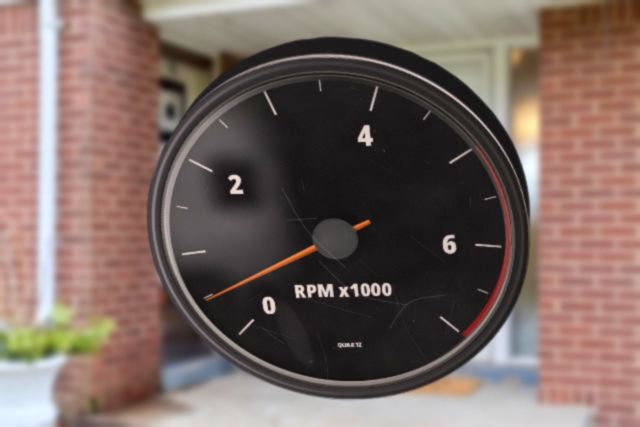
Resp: 500 rpm
